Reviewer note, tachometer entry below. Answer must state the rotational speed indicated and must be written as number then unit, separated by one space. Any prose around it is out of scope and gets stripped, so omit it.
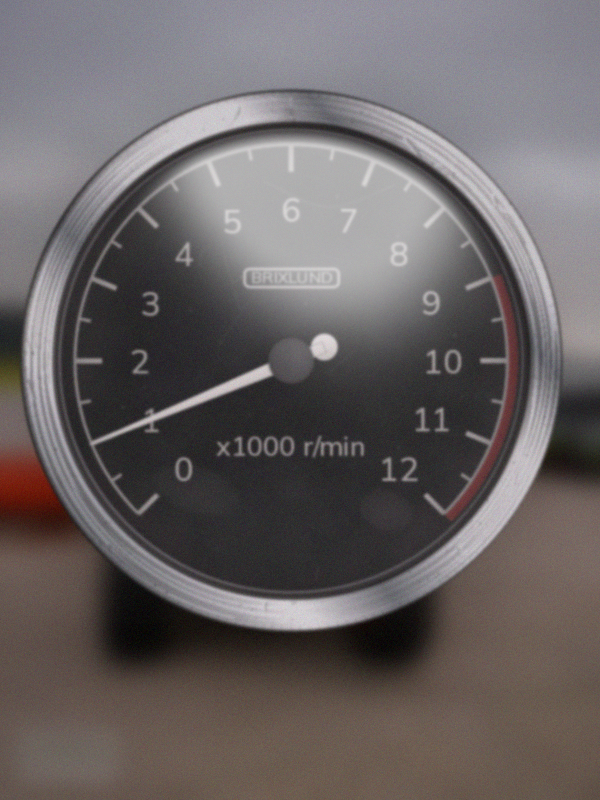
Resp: 1000 rpm
